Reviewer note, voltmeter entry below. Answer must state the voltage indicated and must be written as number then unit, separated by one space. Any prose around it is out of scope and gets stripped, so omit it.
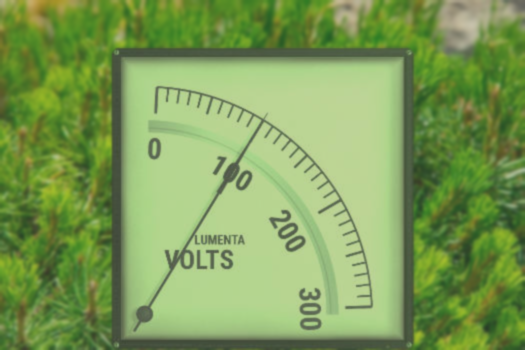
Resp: 100 V
